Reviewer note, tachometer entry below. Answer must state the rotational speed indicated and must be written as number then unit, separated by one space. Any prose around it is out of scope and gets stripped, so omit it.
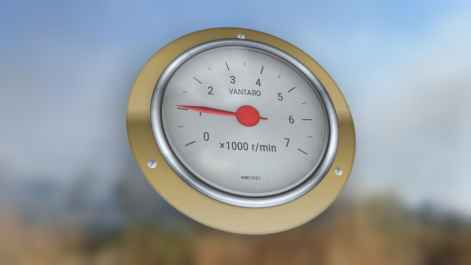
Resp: 1000 rpm
